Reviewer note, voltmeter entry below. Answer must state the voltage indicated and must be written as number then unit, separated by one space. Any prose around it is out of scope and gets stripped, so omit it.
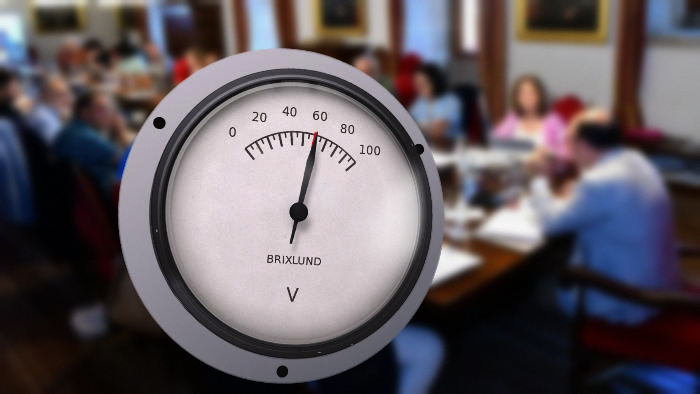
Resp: 60 V
